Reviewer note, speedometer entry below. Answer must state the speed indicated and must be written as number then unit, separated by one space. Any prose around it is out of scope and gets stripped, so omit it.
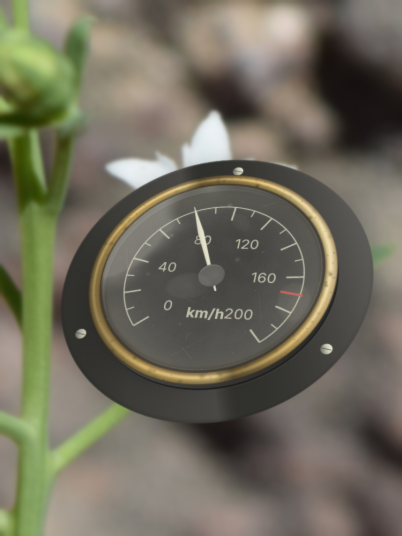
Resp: 80 km/h
